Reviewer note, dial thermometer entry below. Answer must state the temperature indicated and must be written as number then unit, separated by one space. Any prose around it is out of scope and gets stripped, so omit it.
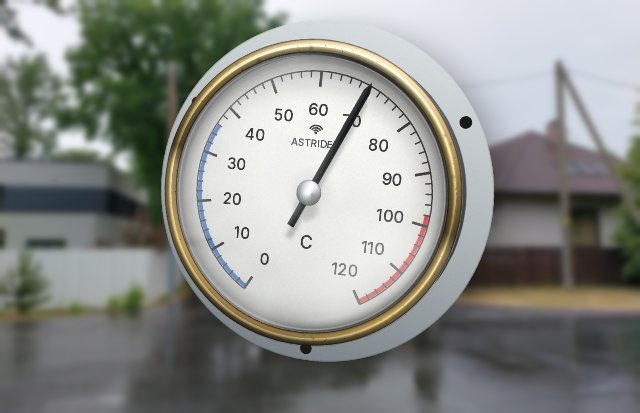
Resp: 70 °C
